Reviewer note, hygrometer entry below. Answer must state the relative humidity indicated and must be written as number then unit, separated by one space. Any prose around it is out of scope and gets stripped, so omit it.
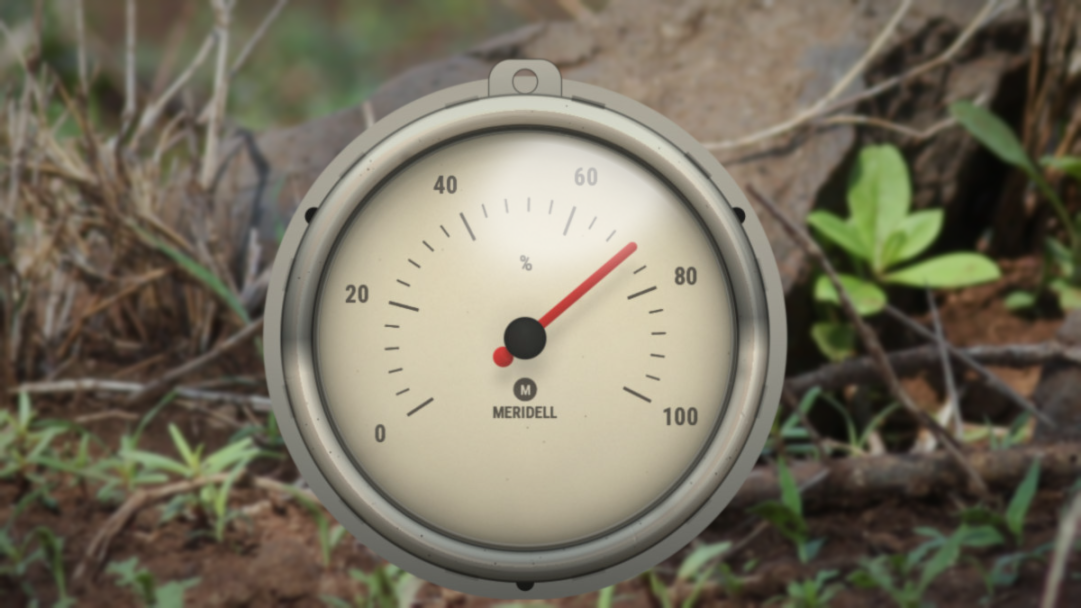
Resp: 72 %
